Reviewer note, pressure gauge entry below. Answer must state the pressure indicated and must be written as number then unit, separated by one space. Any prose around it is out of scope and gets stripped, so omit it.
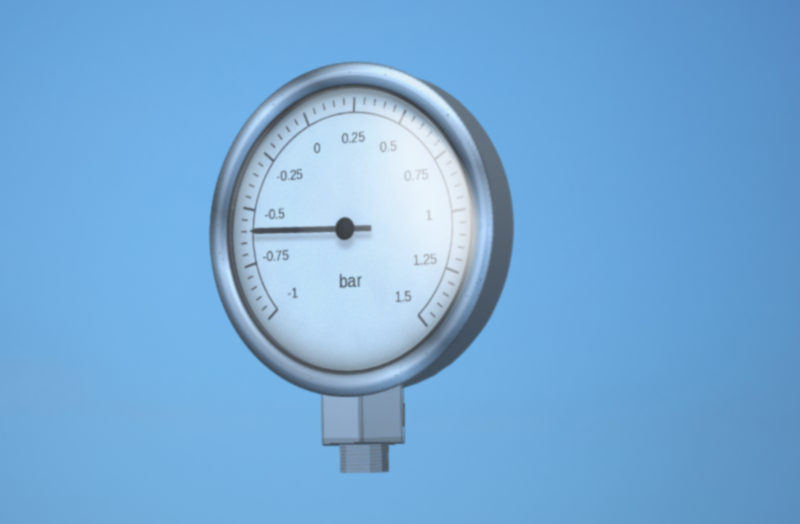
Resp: -0.6 bar
